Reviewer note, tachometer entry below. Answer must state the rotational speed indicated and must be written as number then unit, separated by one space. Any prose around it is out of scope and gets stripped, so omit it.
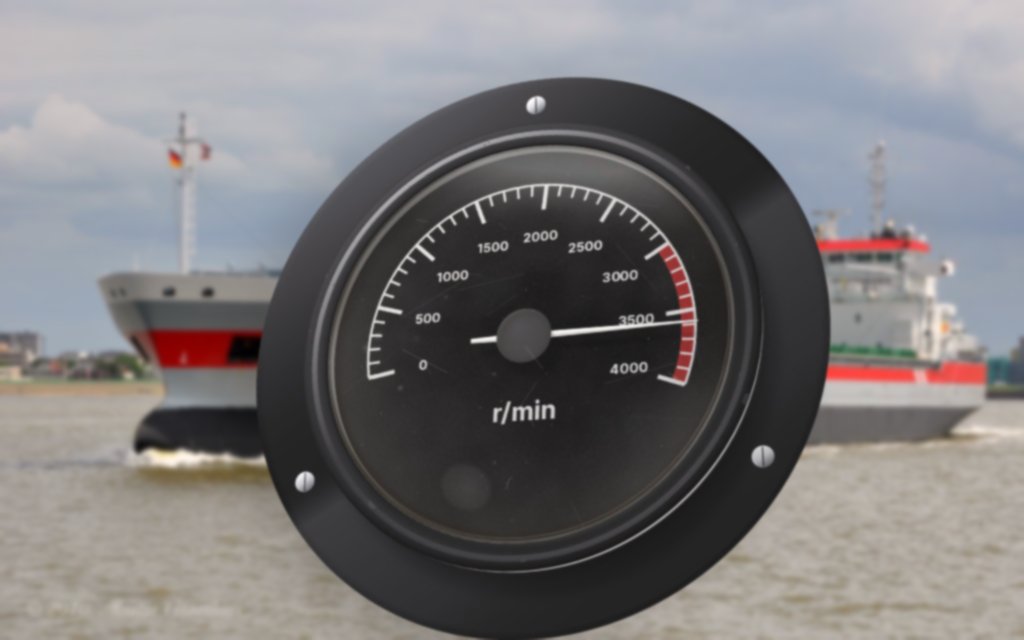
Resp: 3600 rpm
